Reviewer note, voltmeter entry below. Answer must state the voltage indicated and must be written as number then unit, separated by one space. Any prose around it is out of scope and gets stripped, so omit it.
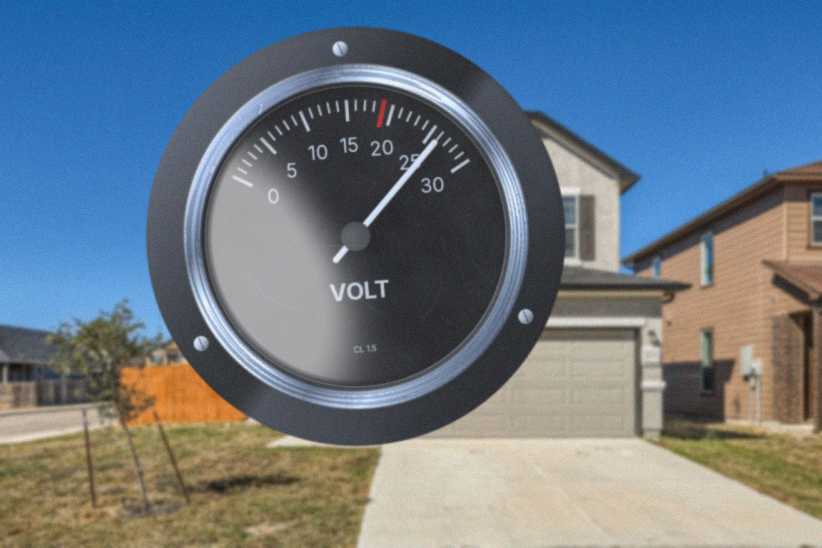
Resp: 26 V
